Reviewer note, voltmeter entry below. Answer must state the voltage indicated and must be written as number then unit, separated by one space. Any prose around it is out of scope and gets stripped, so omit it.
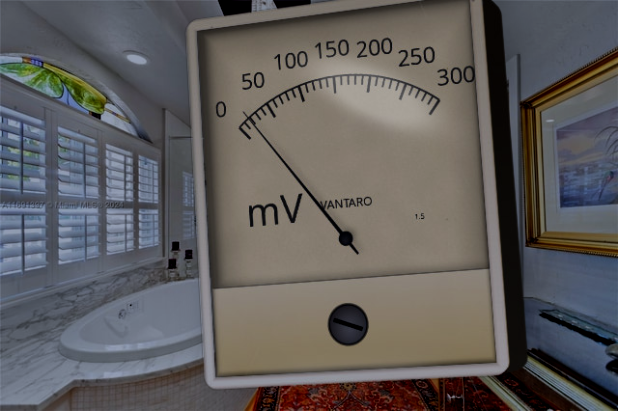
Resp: 20 mV
